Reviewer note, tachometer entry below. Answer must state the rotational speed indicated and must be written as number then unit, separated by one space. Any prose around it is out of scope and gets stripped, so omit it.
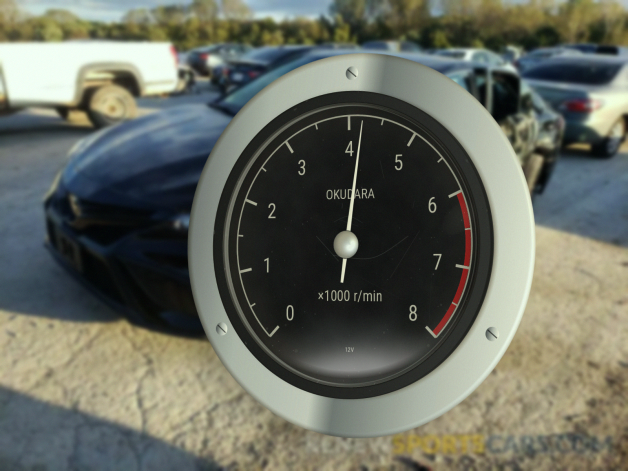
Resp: 4250 rpm
